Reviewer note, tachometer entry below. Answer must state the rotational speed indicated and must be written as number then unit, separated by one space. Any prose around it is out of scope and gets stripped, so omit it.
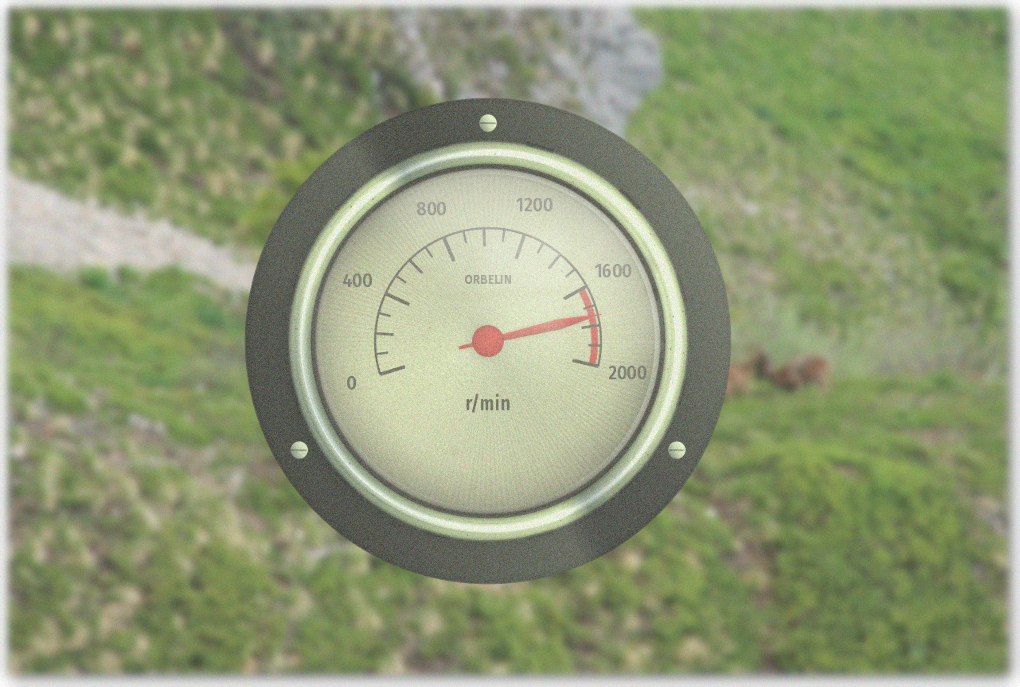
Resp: 1750 rpm
